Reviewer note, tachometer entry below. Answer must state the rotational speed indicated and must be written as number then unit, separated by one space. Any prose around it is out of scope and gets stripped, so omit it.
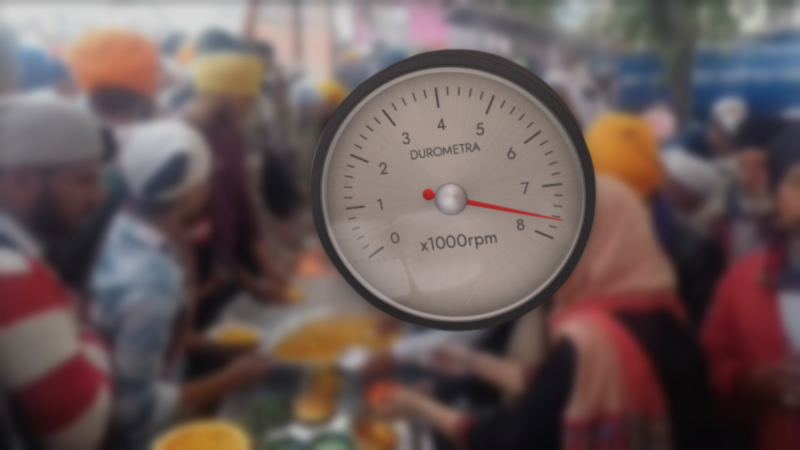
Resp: 7600 rpm
